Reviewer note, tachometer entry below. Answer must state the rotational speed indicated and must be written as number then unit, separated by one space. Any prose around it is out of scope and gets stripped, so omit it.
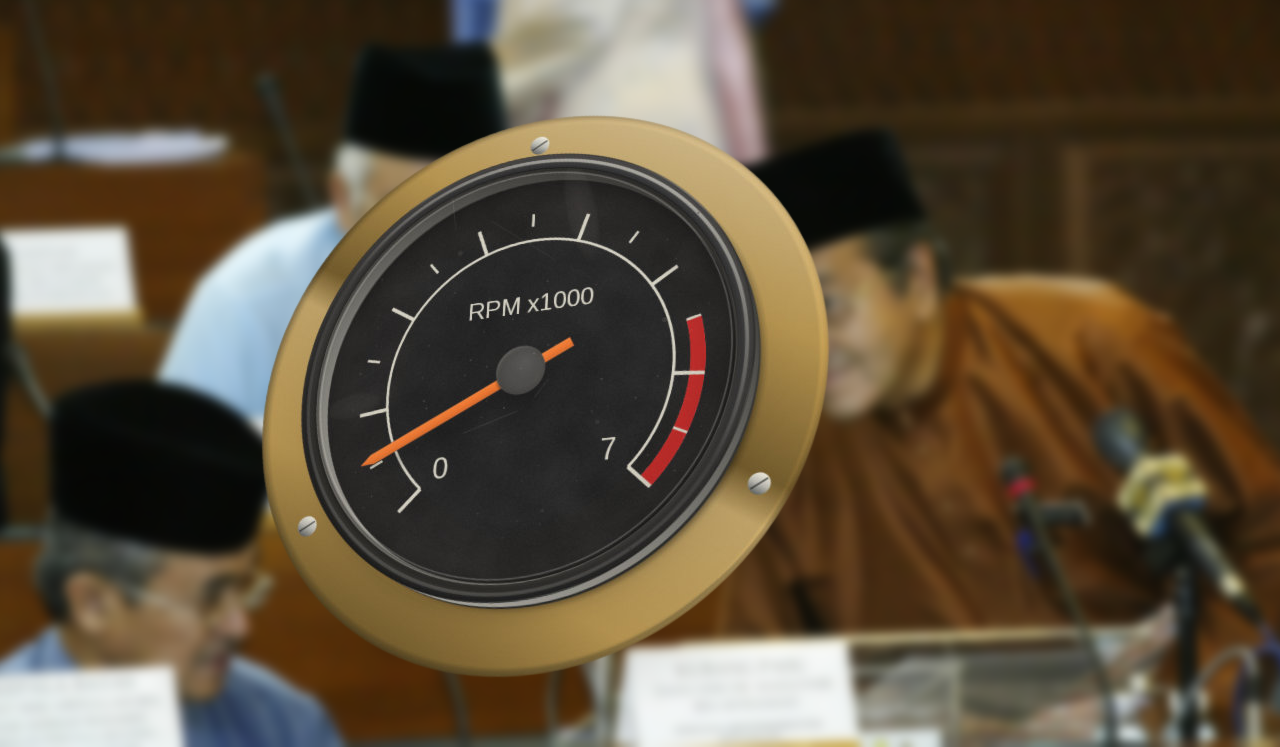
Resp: 500 rpm
